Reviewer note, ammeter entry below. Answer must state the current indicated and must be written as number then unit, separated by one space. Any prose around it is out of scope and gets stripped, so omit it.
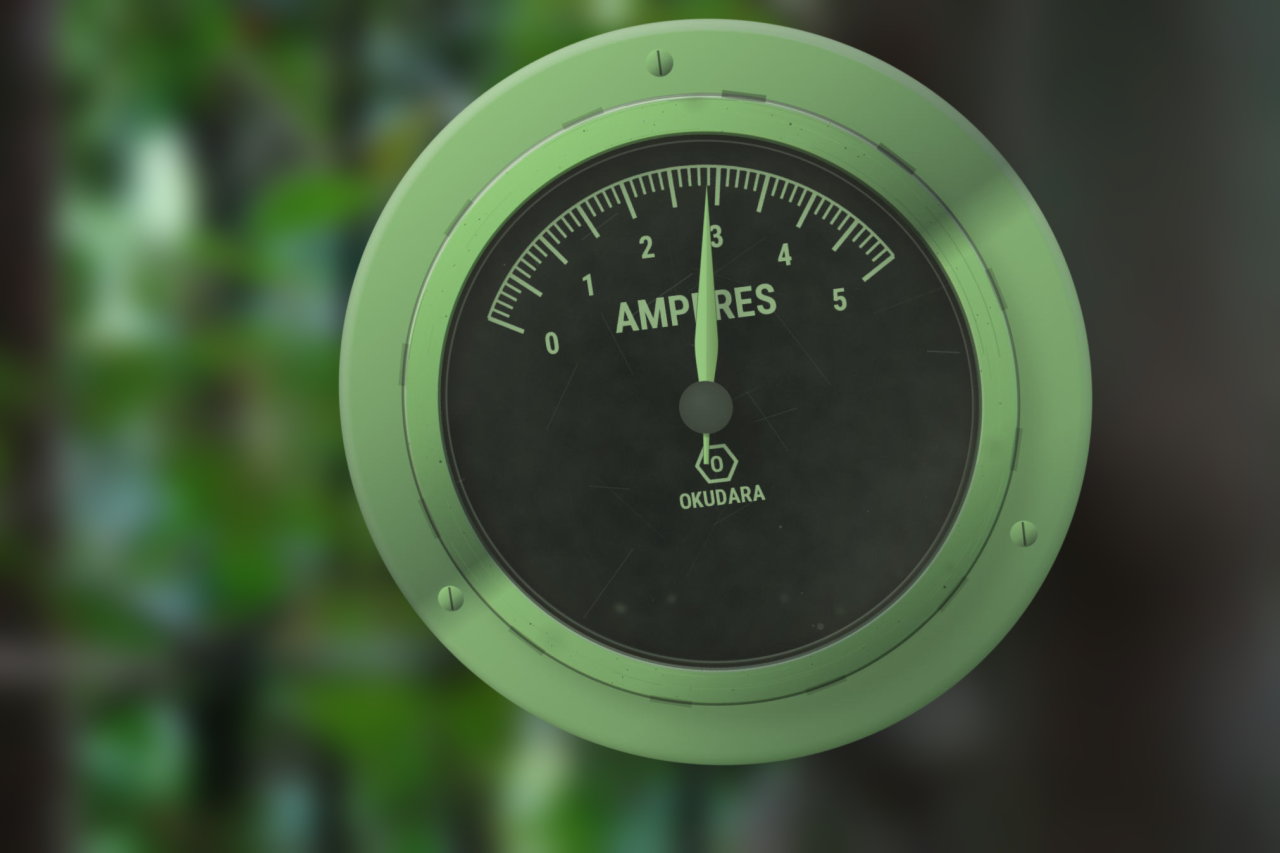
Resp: 2.9 A
